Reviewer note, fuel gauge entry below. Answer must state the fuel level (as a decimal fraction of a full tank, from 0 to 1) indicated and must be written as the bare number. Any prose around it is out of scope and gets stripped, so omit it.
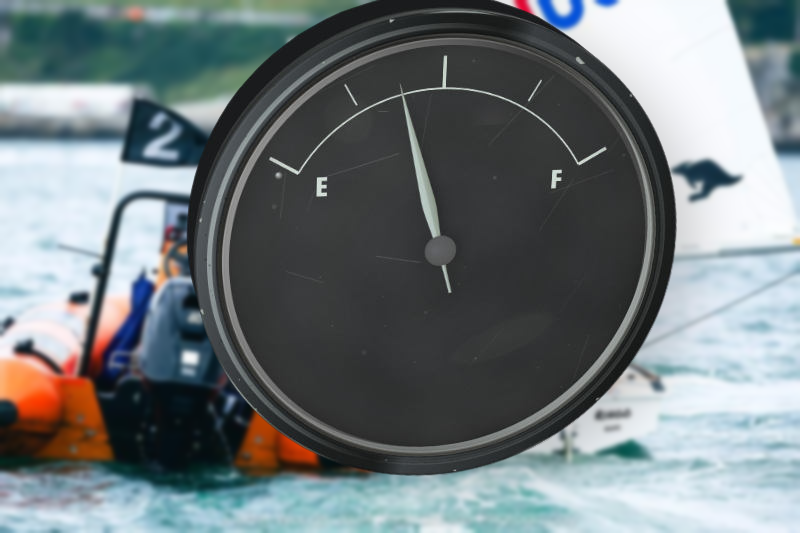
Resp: 0.375
